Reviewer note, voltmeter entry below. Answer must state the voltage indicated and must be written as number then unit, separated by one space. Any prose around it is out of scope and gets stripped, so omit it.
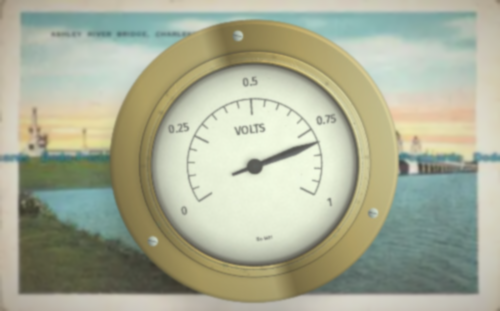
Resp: 0.8 V
